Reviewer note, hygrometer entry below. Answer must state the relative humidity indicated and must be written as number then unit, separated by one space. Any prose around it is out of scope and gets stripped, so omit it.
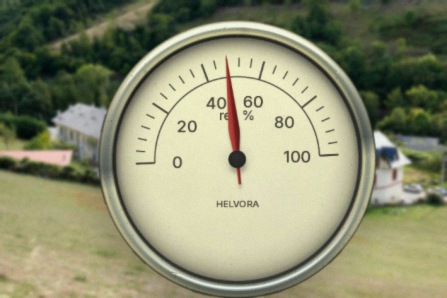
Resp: 48 %
